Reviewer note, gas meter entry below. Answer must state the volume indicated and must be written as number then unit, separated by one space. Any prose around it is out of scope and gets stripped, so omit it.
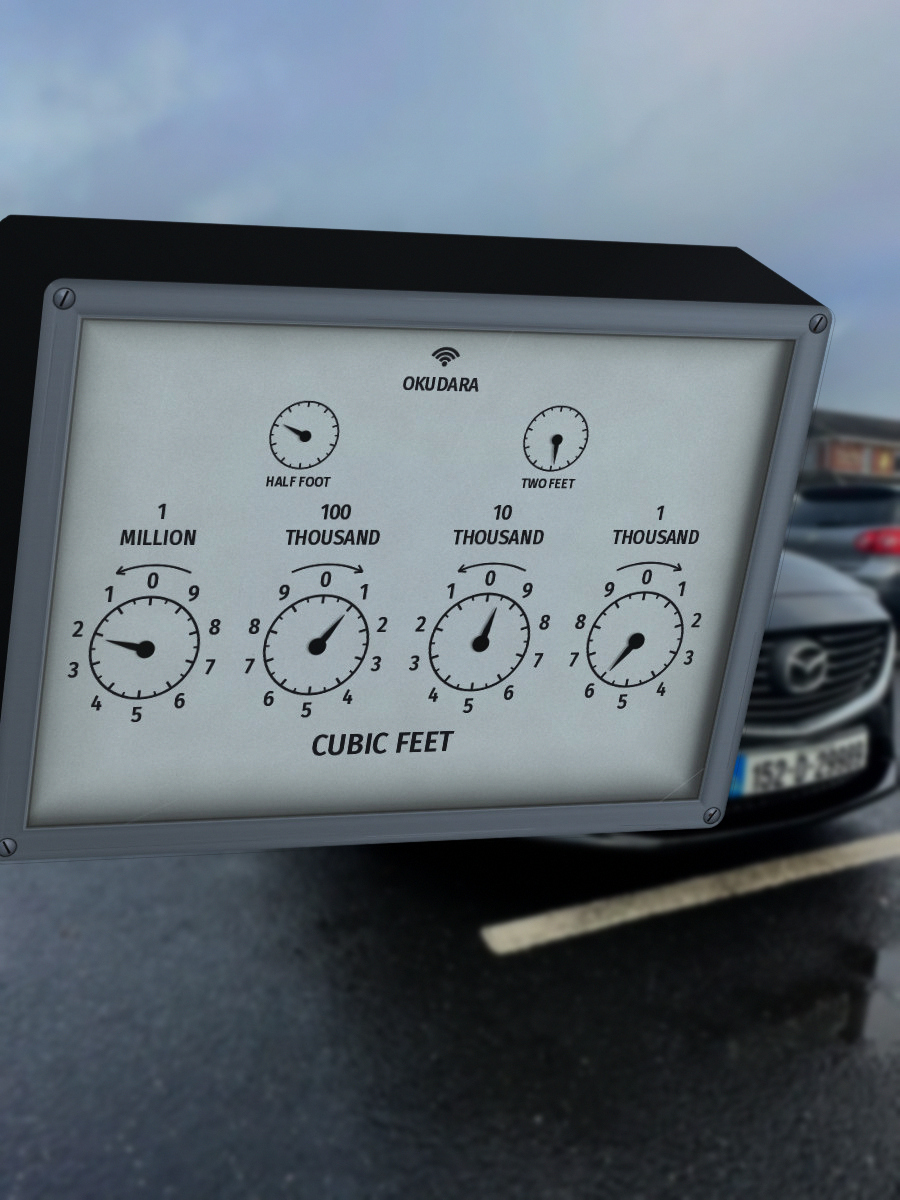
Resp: 209600 ft³
